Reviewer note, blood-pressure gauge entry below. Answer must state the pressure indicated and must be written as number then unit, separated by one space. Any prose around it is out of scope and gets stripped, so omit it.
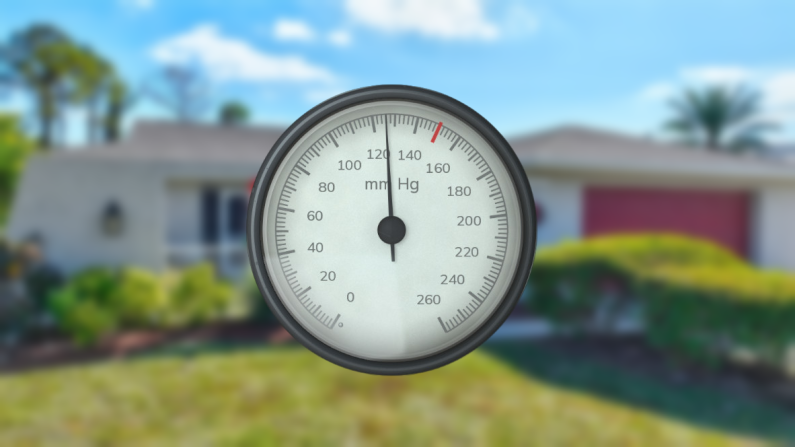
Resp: 126 mmHg
